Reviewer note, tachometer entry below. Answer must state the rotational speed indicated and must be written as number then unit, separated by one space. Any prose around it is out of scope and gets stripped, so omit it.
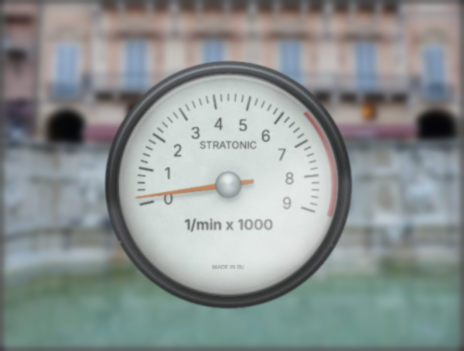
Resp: 200 rpm
